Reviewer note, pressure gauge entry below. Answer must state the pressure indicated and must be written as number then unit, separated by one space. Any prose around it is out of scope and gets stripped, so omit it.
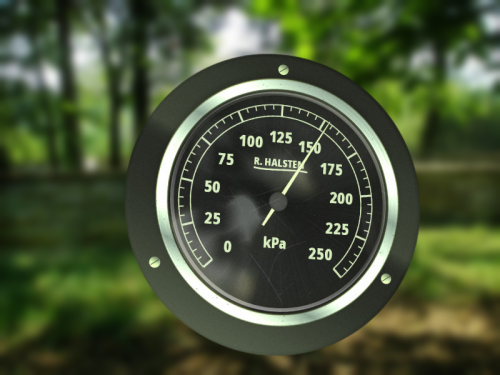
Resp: 152.5 kPa
